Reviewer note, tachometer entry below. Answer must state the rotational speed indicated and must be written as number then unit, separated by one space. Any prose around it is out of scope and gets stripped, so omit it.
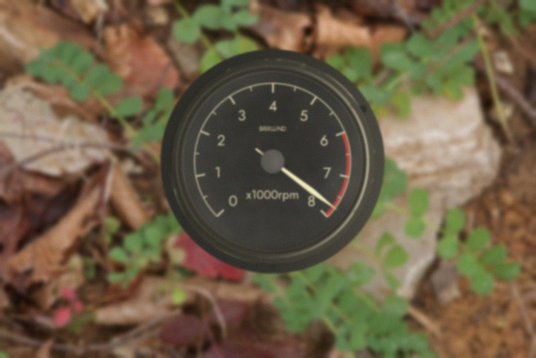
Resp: 7750 rpm
